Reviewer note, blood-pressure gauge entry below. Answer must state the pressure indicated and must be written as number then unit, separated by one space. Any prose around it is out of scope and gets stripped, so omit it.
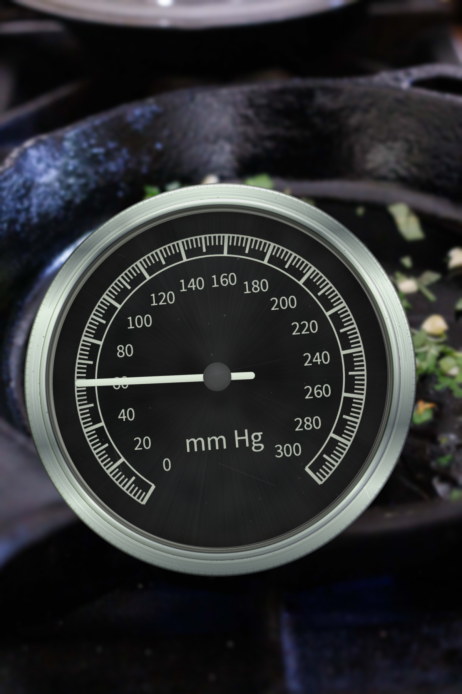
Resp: 60 mmHg
